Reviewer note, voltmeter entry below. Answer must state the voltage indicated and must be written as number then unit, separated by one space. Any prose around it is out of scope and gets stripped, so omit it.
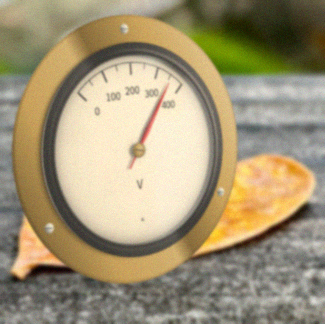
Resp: 350 V
